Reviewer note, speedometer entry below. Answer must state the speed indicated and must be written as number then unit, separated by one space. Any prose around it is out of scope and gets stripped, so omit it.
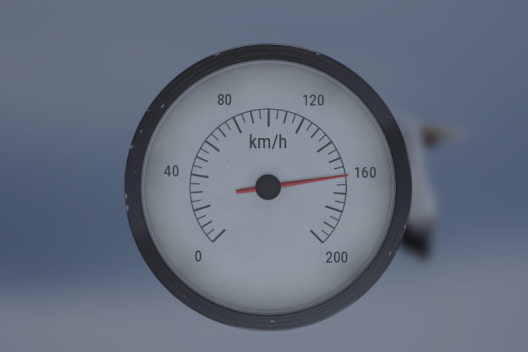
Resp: 160 km/h
